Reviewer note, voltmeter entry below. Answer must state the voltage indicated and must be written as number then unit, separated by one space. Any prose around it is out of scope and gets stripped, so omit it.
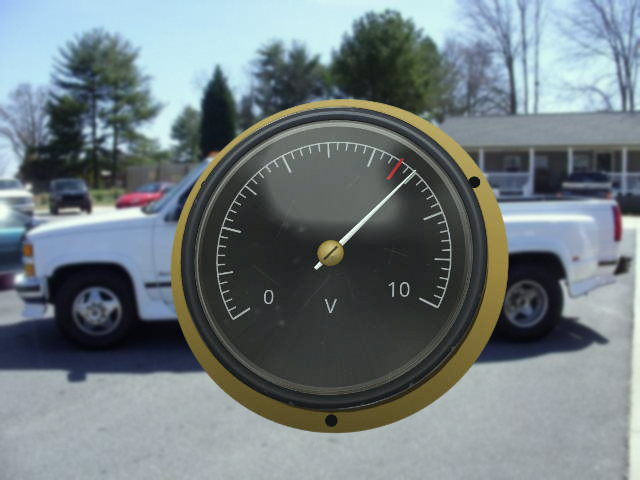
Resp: 7 V
